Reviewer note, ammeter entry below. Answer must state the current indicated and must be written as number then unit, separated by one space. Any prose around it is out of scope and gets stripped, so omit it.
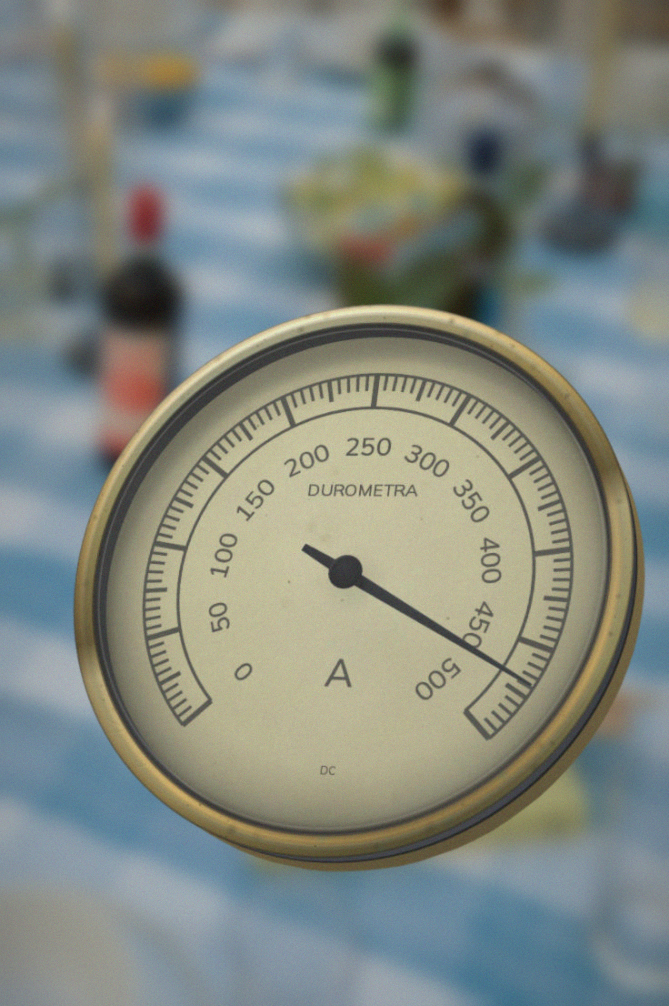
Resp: 470 A
